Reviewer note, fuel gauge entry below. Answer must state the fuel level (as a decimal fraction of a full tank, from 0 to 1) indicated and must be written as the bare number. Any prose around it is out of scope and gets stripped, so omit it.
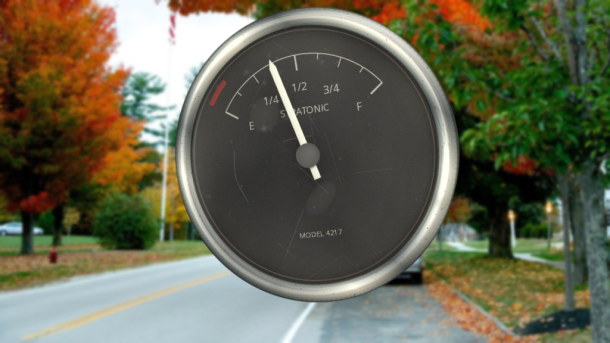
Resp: 0.375
